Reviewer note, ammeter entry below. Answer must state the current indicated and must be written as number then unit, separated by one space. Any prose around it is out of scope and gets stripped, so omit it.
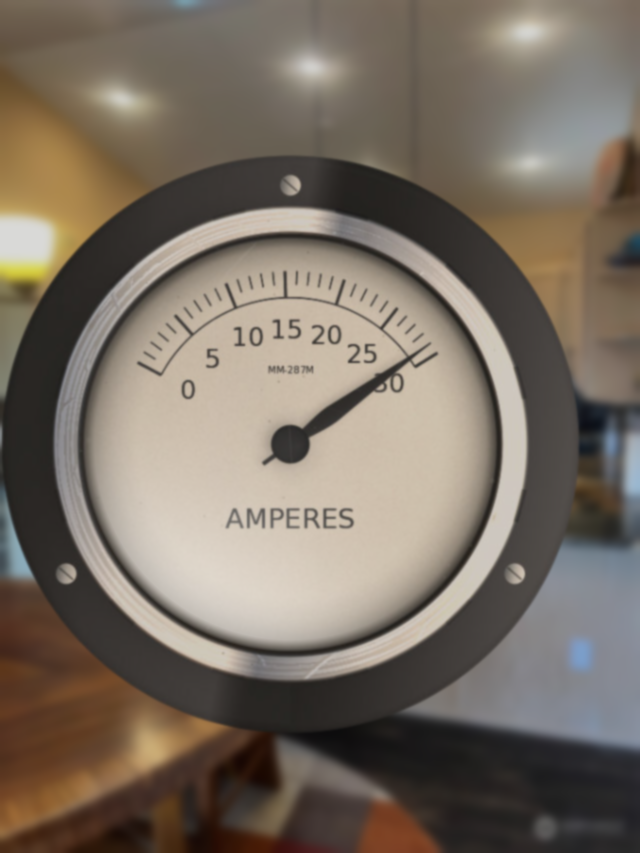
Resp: 29 A
